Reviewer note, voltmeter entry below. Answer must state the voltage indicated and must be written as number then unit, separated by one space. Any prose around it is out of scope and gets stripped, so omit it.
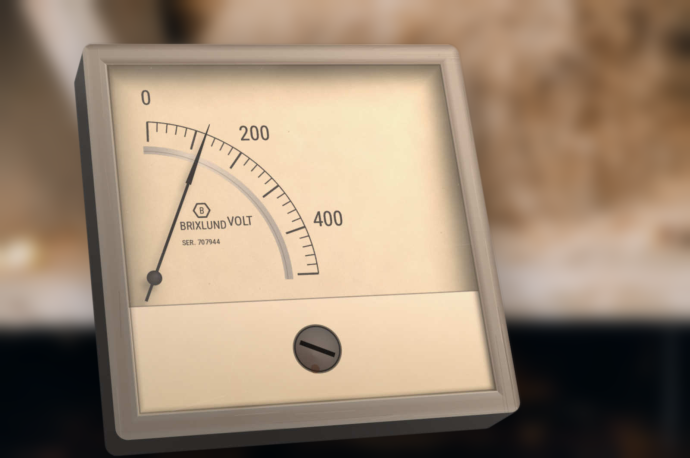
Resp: 120 V
